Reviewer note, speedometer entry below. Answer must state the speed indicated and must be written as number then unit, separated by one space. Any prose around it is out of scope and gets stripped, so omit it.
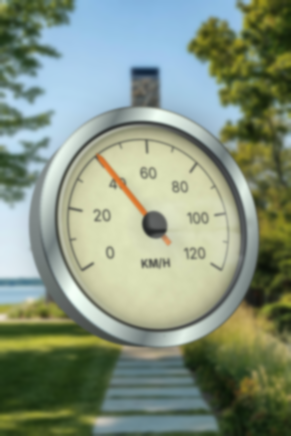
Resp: 40 km/h
